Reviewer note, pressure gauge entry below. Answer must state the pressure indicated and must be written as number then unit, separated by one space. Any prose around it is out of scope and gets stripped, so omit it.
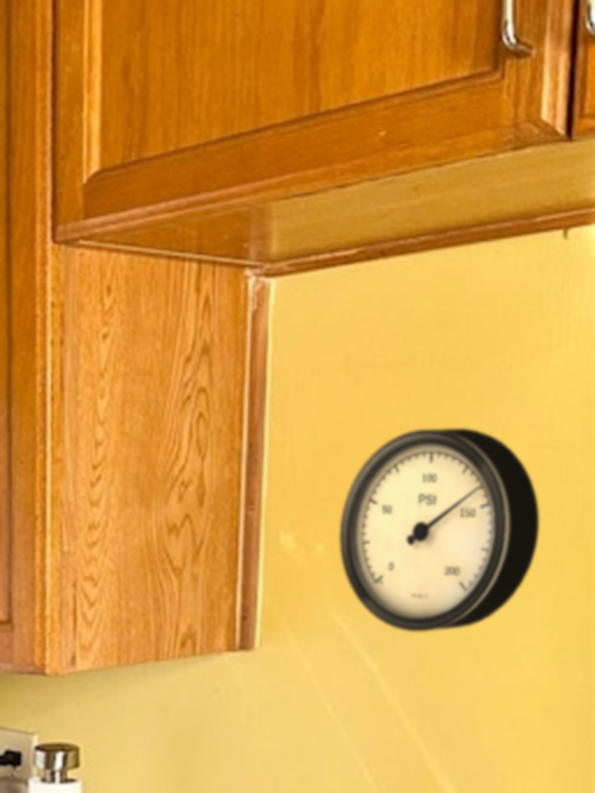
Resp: 140 psi
